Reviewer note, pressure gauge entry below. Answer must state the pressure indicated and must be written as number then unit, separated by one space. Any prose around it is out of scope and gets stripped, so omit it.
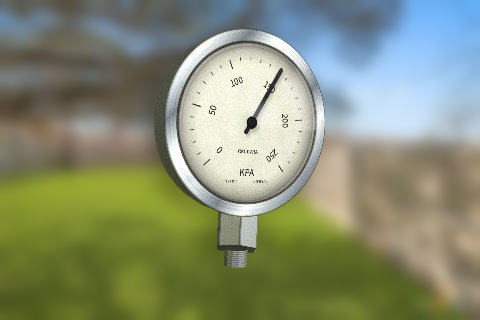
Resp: 150 kPa
